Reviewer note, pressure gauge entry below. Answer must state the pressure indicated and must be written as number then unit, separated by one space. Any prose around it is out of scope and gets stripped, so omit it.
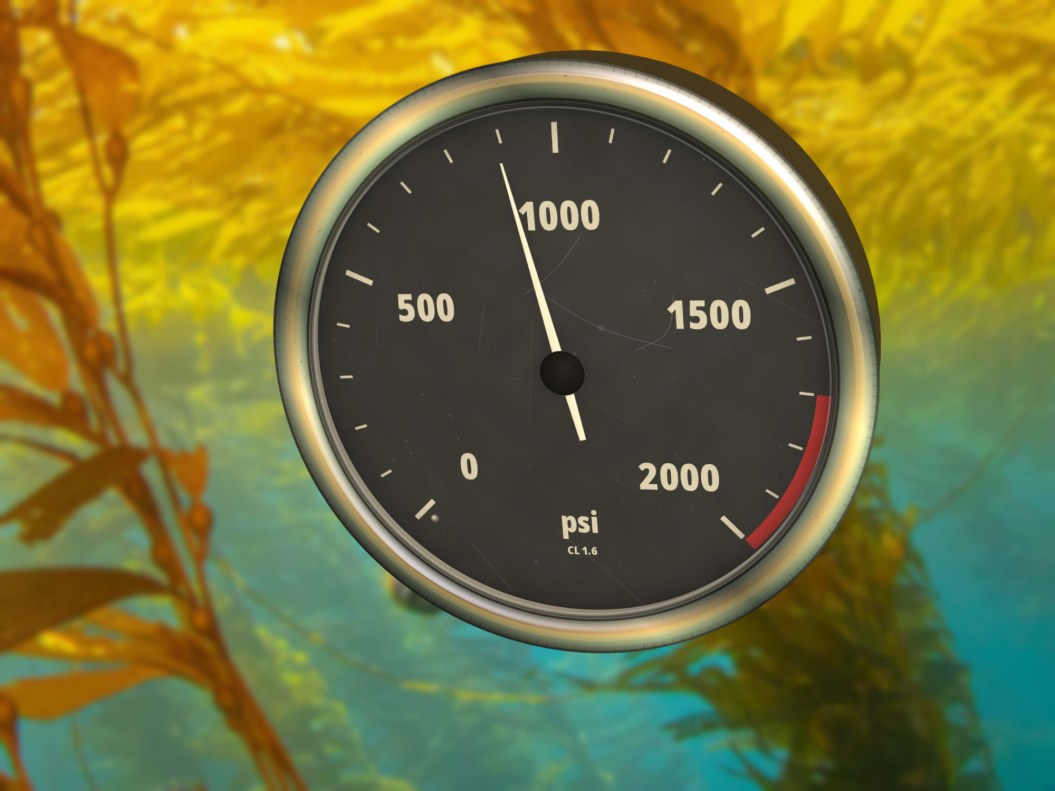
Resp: 900 psi
